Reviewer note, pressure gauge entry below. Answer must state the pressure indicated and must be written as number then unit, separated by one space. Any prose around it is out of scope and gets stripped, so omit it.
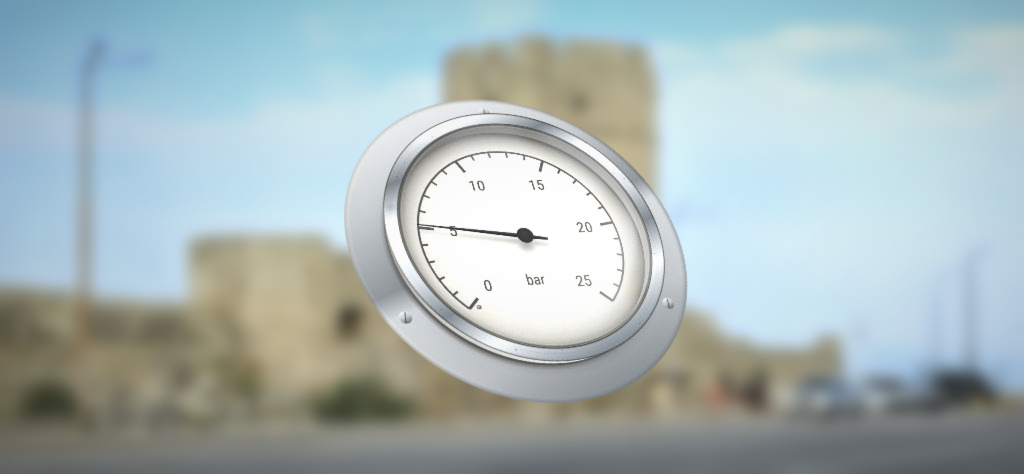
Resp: 5 bar
